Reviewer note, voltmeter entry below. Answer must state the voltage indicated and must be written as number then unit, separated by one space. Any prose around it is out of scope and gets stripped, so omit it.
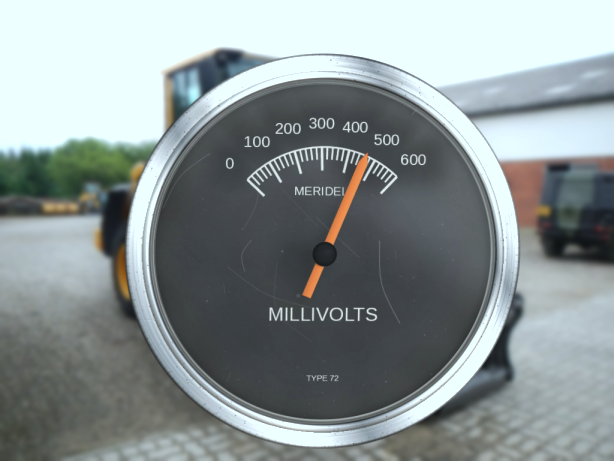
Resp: 460 mV
